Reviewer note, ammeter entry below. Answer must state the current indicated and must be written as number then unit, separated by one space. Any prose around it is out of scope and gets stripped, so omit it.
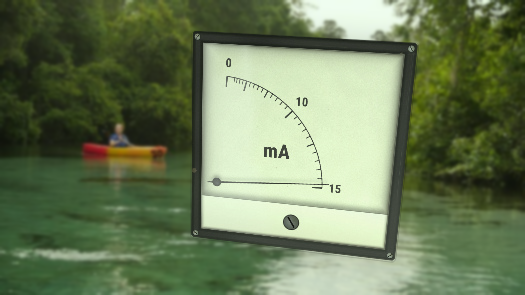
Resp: 14.75 mA
